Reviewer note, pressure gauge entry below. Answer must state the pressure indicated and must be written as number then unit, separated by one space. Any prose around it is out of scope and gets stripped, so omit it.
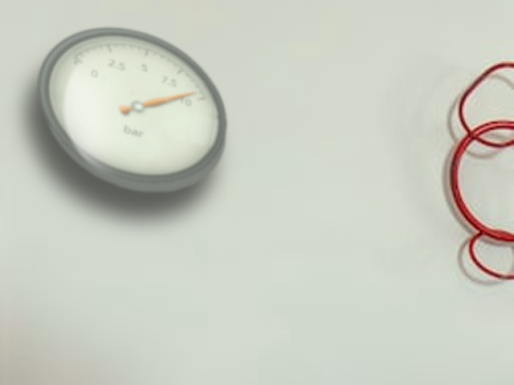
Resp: 9.5 bar
